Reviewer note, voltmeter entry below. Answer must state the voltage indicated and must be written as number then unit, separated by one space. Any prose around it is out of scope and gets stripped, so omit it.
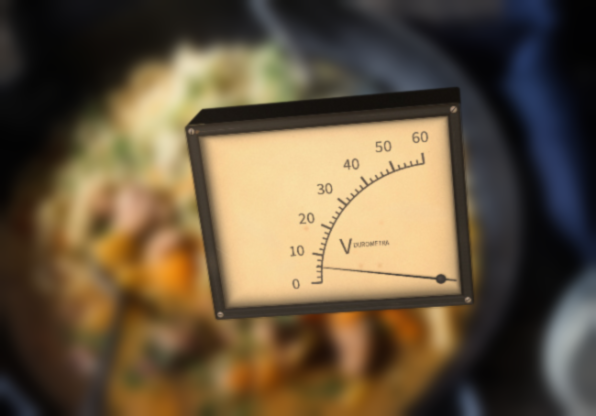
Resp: 6 V
